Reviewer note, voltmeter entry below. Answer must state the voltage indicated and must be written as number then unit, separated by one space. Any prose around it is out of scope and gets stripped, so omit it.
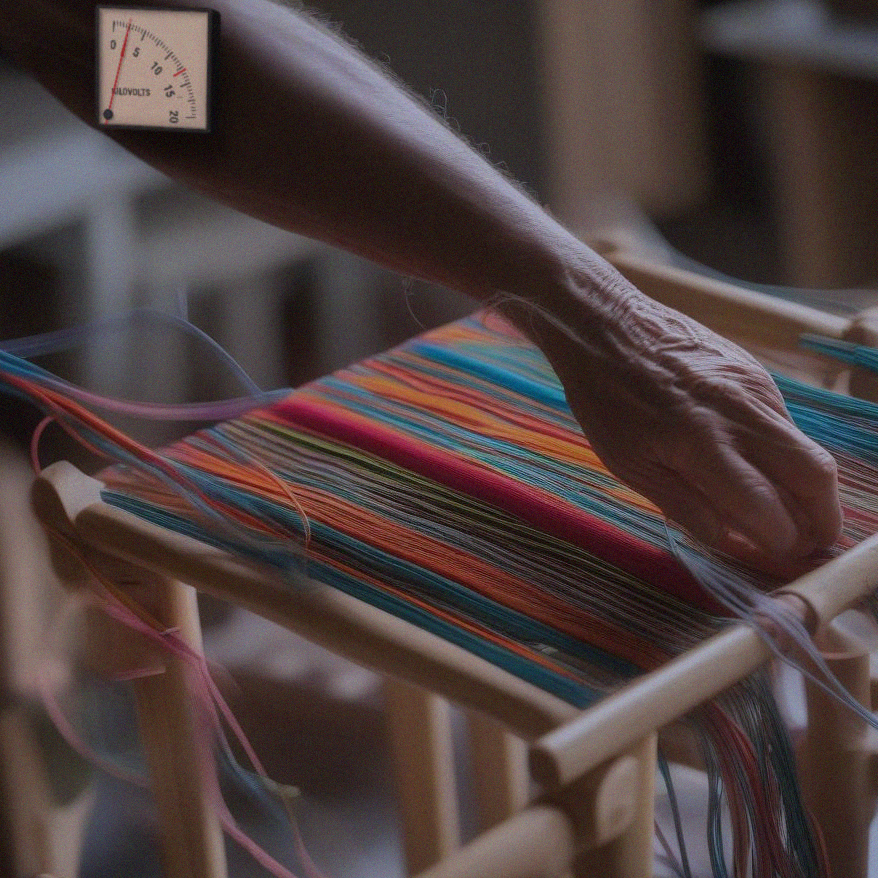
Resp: 2.5 kV
